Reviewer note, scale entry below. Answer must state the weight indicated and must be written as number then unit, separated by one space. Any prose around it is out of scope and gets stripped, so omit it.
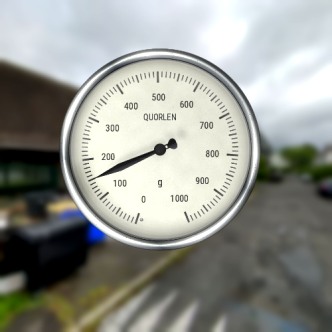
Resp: 150 g
